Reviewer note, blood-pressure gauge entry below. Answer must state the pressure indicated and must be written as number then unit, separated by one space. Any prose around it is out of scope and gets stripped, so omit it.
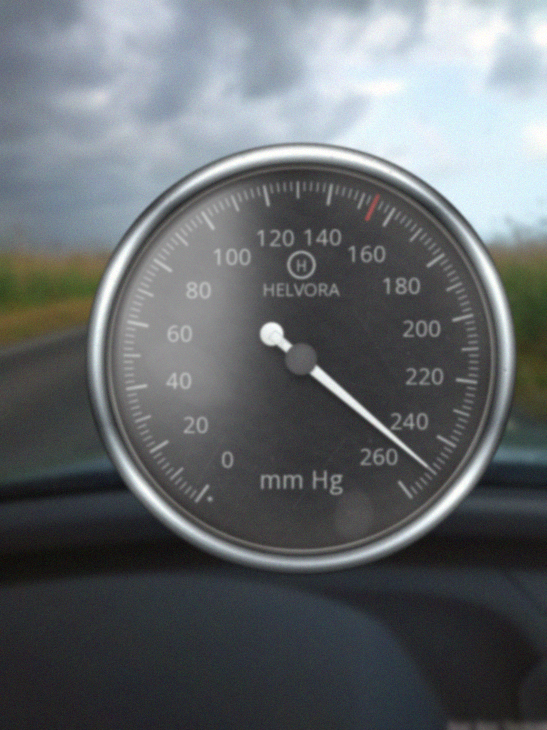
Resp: 250 mmHg
